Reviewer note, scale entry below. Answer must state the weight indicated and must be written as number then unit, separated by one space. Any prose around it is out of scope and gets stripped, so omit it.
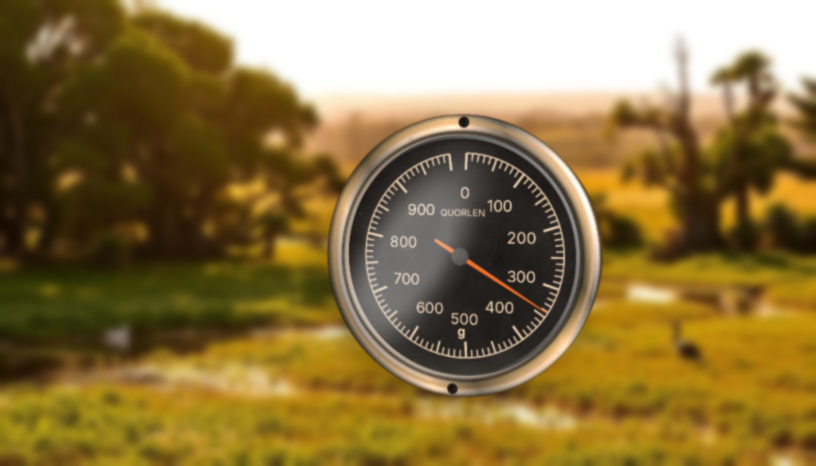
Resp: 340 g
